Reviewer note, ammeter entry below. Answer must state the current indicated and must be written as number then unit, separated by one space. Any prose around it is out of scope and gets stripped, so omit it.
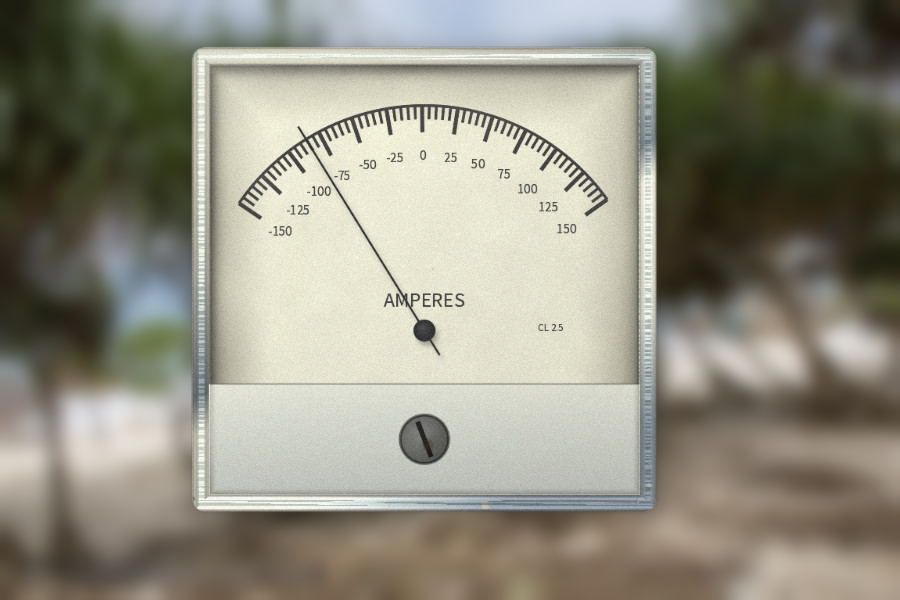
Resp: -85 A
